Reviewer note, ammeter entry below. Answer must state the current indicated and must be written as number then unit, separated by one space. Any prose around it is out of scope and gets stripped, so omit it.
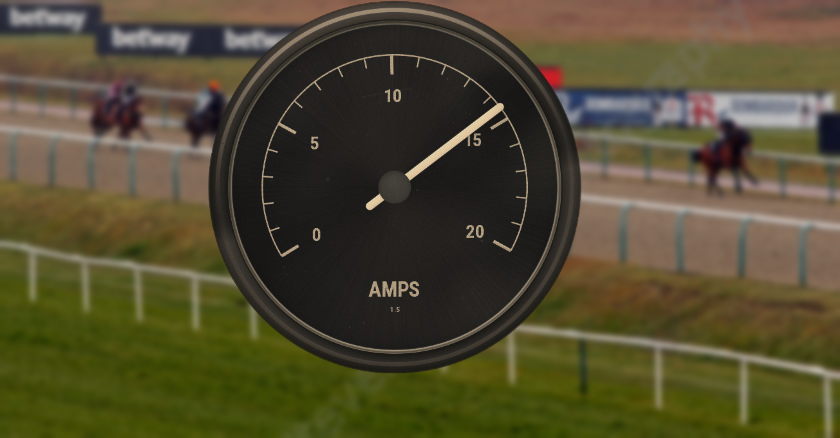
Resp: 14.5 A
